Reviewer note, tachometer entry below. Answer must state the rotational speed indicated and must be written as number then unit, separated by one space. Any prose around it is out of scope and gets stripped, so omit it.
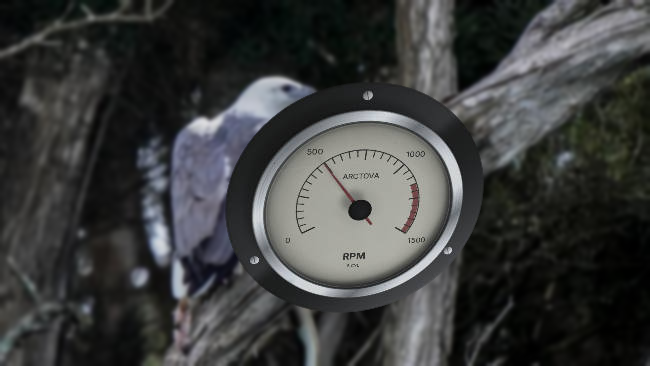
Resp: 500 rpm
